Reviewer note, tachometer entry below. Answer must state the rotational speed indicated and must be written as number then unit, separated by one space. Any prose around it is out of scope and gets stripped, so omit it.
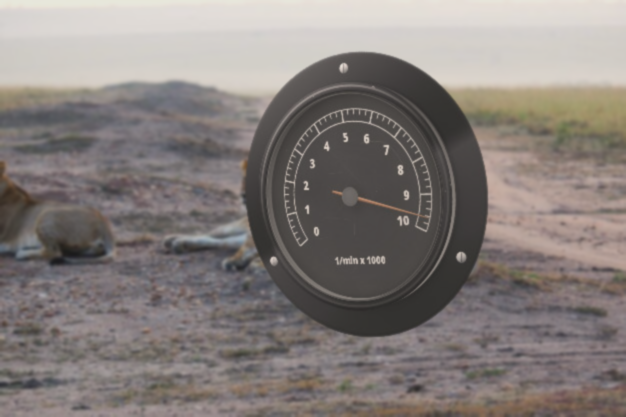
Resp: 9600 rpm
